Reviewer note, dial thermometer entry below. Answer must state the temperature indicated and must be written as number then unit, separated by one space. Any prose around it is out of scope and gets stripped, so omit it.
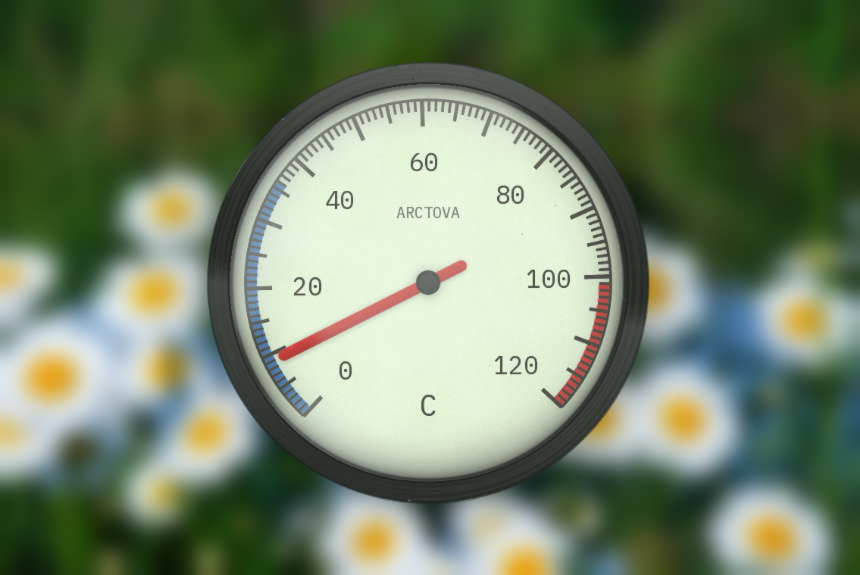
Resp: 9 °C
